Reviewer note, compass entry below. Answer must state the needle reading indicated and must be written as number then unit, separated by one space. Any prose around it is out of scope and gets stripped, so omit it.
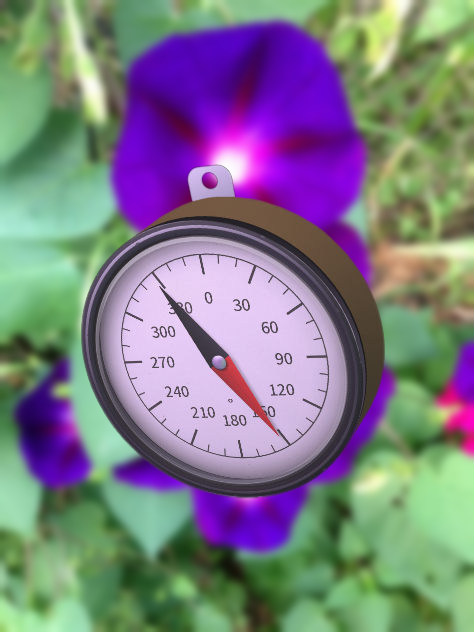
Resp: 150 °
